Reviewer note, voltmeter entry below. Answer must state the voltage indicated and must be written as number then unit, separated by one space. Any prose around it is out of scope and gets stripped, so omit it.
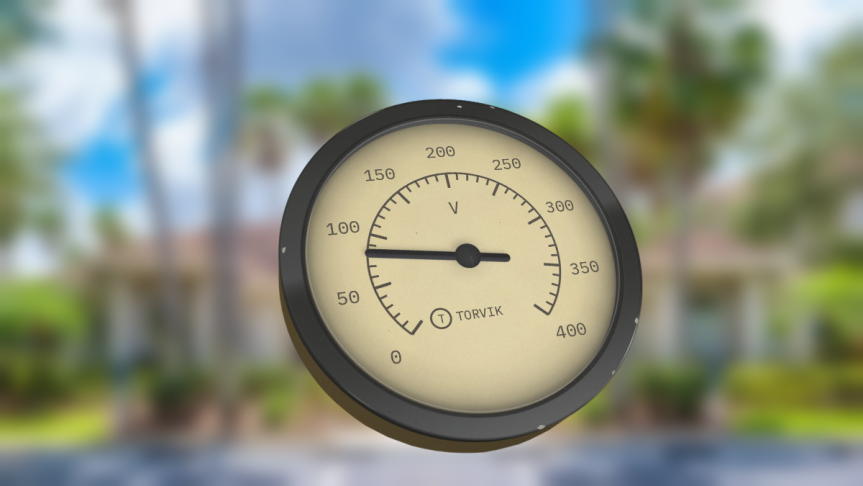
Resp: 80 V
